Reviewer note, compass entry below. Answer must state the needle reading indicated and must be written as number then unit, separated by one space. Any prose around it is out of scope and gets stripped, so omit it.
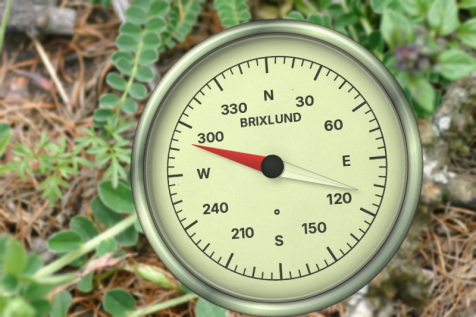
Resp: 290 °
